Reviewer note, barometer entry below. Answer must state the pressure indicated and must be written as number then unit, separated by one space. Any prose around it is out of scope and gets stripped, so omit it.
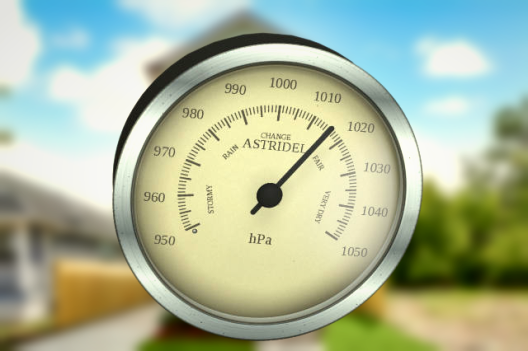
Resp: 1015 hPa
